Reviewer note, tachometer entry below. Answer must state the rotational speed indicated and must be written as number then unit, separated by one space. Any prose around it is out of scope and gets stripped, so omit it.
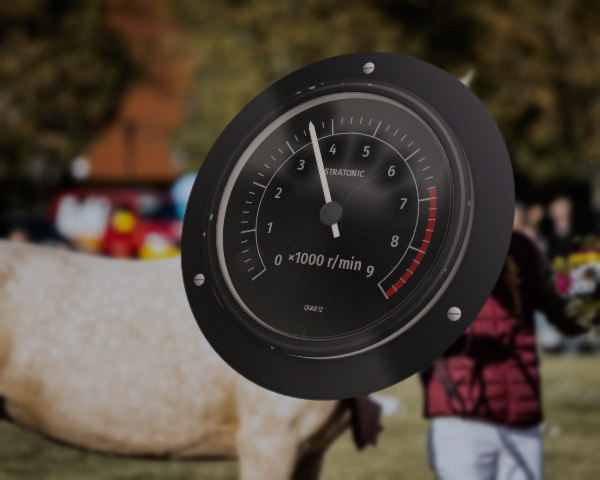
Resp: 3600 rpm
